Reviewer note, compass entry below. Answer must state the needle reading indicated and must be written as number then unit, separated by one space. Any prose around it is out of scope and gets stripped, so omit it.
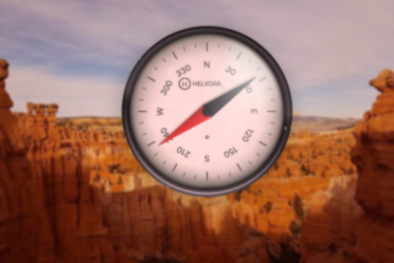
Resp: 235 °
